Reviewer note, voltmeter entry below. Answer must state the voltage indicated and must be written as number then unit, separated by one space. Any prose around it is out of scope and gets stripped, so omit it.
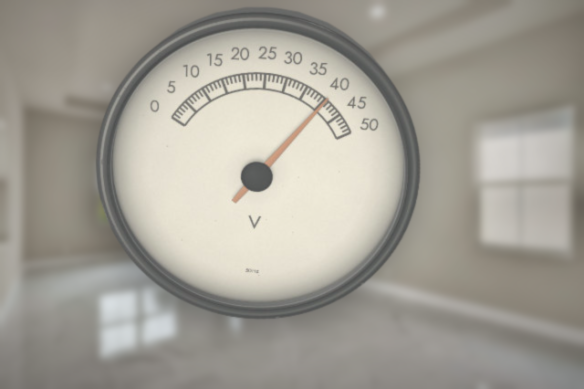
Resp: 40 V
